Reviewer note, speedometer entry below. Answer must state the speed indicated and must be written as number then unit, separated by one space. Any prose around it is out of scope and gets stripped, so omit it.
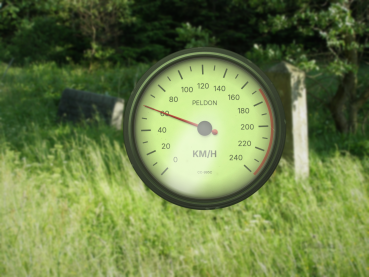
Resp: 60 km/h
